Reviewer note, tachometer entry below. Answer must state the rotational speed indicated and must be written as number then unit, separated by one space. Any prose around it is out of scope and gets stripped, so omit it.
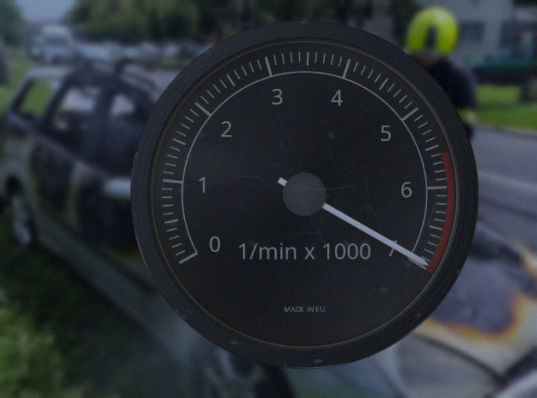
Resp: 6950 rpm
